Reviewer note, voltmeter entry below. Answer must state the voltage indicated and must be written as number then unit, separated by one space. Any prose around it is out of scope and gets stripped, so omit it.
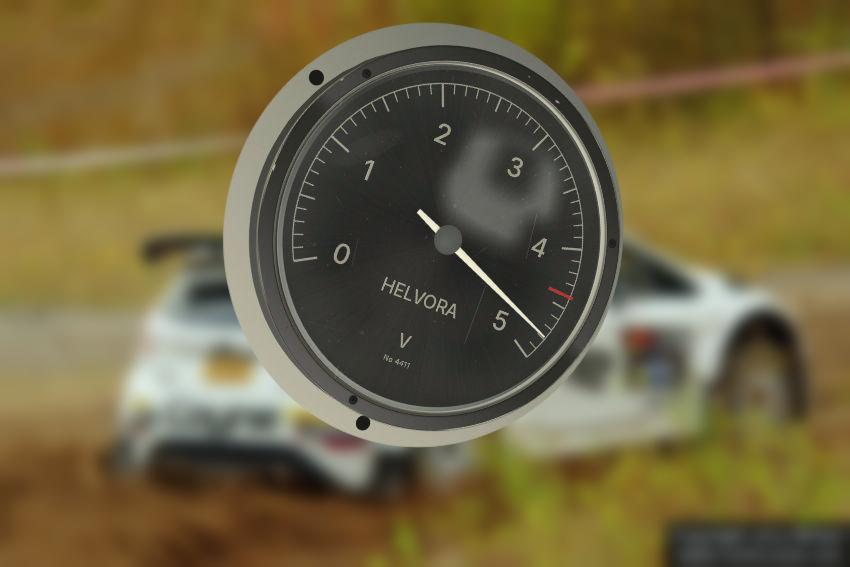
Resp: 4.8 V
